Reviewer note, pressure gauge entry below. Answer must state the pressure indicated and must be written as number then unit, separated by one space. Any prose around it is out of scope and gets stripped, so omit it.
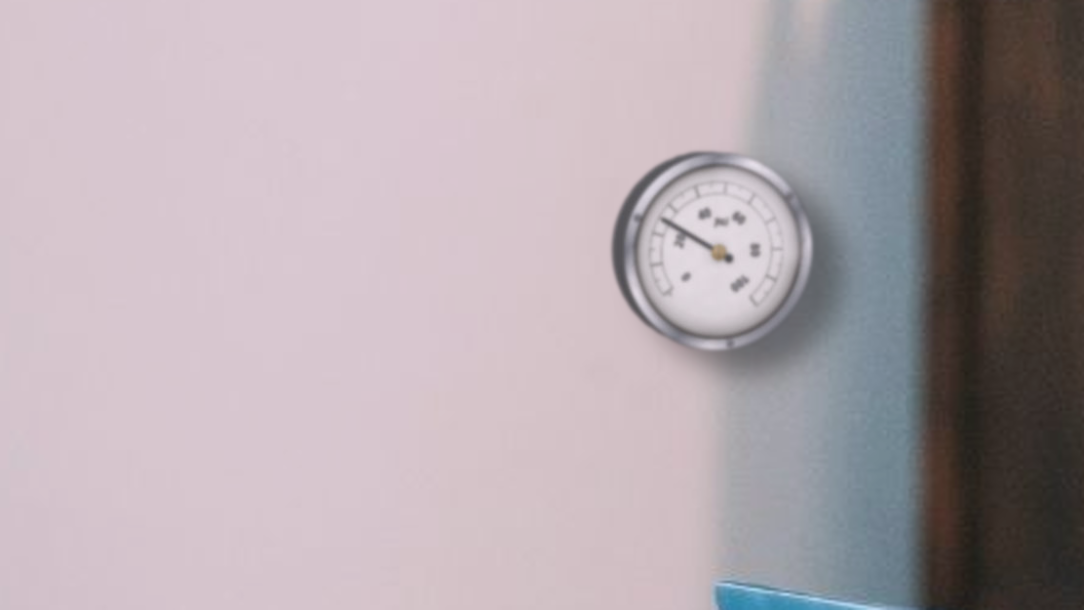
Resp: 25 psi
